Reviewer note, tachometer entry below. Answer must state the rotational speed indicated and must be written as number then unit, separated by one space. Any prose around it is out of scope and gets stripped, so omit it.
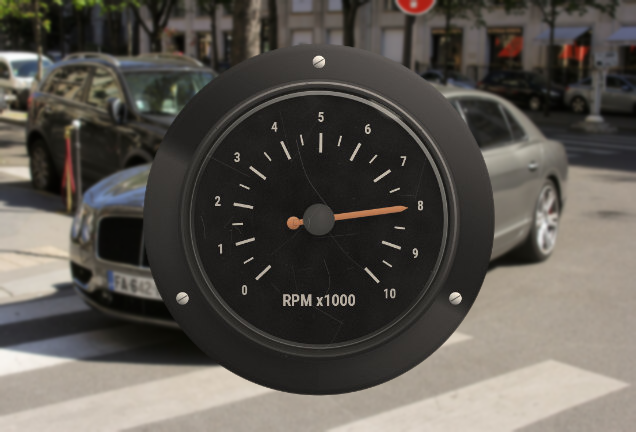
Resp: 8000 rpm
